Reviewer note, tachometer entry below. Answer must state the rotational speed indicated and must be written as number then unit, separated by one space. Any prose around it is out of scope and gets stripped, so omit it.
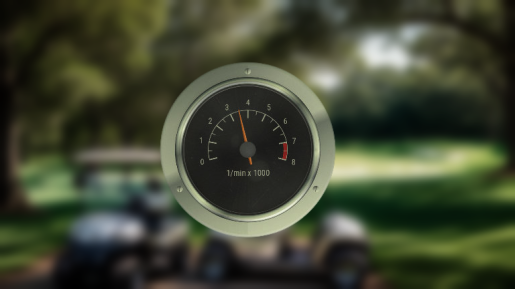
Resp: 3500 rpm
